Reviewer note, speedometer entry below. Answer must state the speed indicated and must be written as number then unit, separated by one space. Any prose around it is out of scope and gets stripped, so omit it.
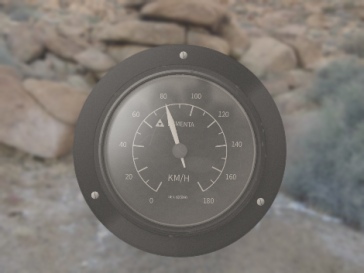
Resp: 80 km/h
